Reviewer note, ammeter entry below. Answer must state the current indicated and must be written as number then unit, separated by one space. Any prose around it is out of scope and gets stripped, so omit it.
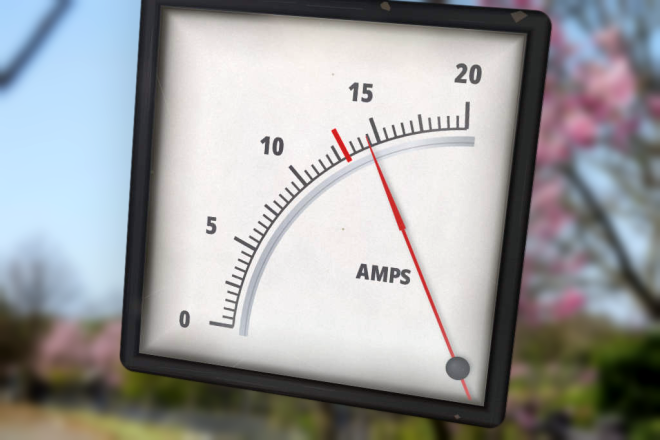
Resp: 14.5 A
